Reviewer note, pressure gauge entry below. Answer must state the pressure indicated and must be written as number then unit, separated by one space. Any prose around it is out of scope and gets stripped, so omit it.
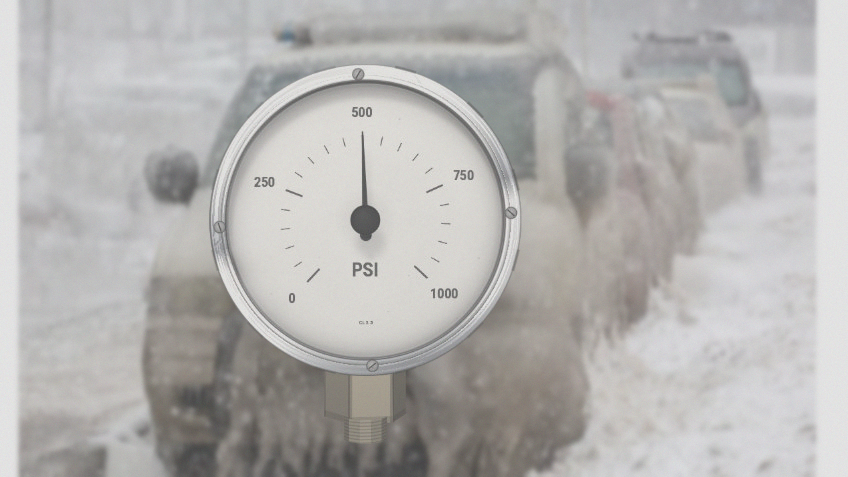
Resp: 500 psi
